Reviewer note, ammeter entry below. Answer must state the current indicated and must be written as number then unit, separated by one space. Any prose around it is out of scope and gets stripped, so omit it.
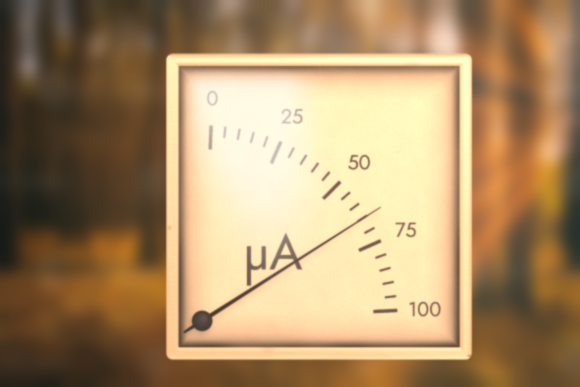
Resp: 65 µA
